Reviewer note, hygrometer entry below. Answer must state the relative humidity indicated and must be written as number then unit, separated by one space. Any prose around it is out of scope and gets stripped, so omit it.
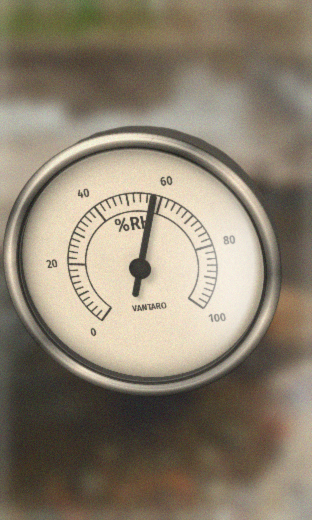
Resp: 58 %
